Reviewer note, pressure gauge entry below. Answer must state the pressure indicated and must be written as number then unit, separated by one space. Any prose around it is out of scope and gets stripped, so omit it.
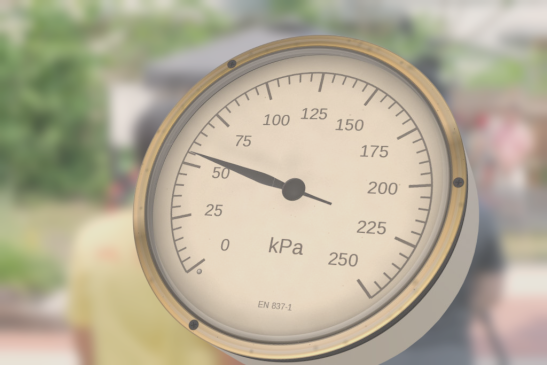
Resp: 55 kPa
